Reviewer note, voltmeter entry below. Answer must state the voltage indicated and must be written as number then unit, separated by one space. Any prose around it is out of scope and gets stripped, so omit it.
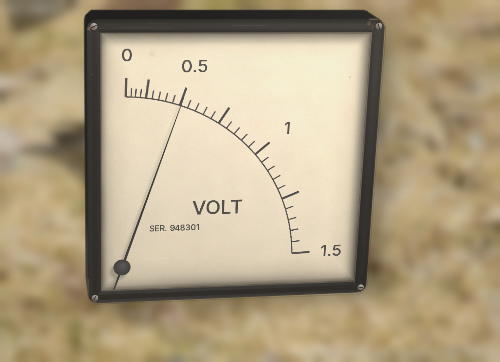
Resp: 0.5 V
